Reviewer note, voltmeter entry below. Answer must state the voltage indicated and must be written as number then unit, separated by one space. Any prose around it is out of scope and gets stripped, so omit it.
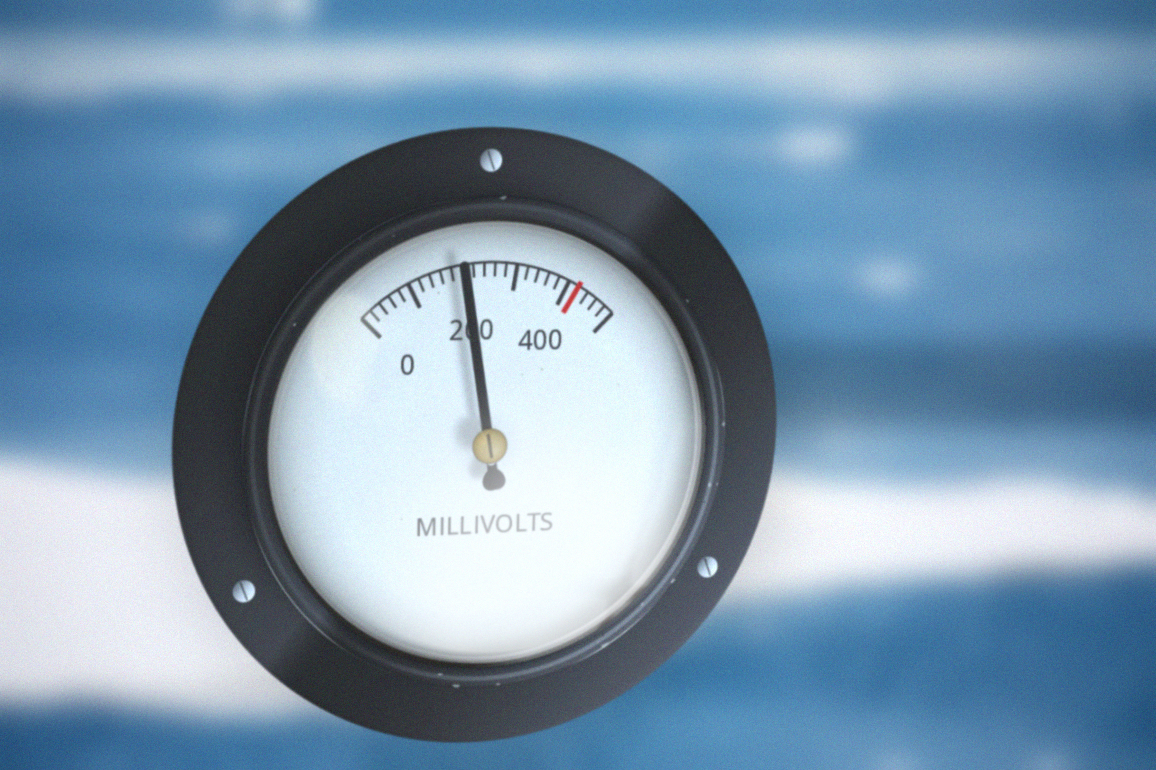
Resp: 200 mV
